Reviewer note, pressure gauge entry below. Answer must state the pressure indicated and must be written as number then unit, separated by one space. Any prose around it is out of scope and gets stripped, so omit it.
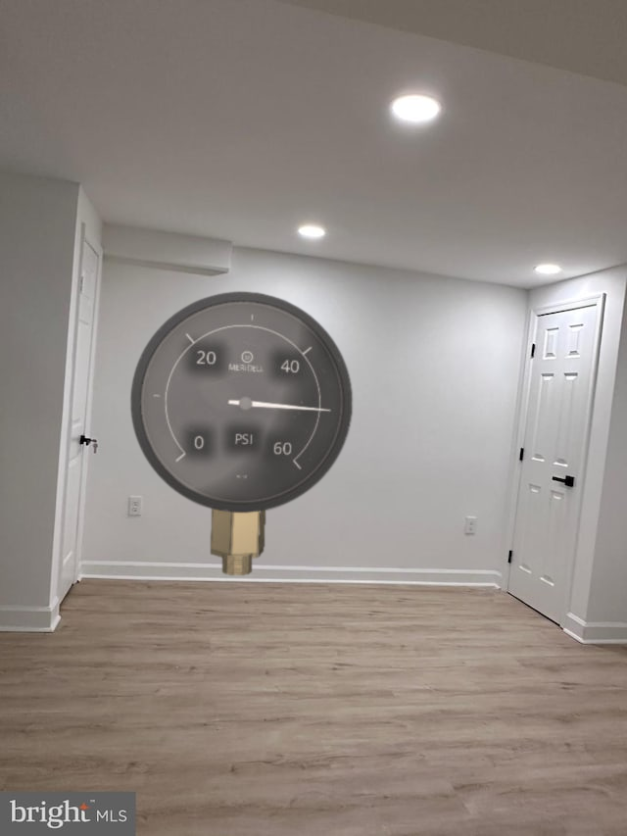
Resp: 50 psi
